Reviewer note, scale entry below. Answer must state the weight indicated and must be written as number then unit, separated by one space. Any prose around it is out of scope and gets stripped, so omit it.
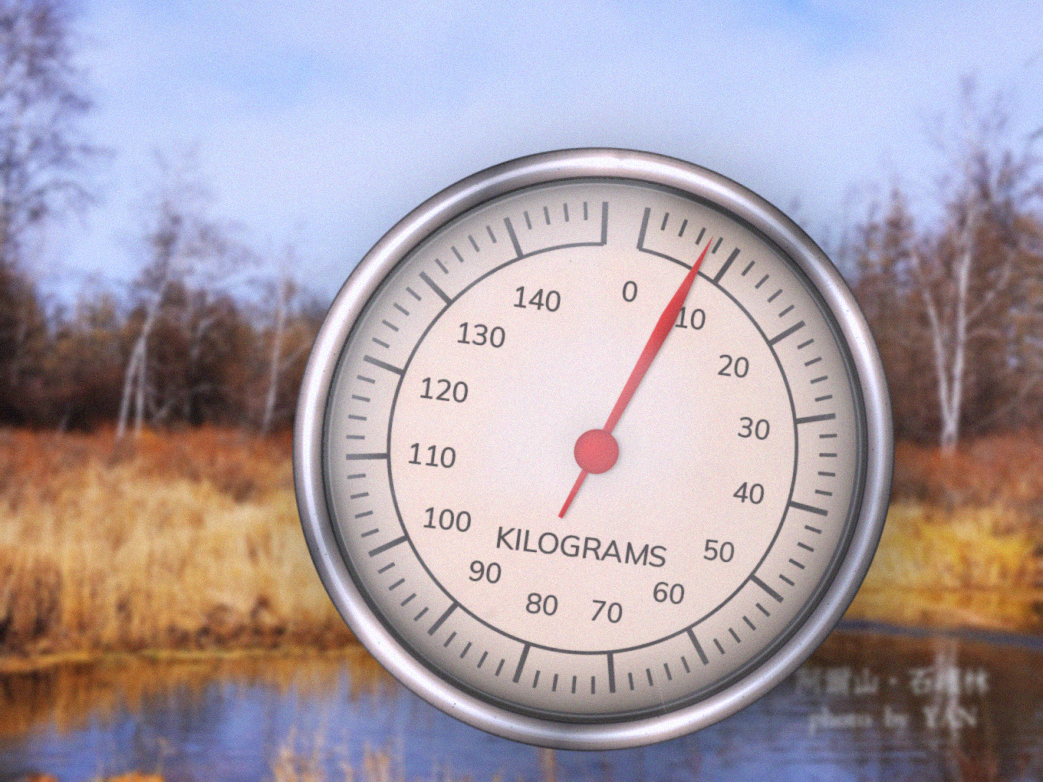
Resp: 7 kg
